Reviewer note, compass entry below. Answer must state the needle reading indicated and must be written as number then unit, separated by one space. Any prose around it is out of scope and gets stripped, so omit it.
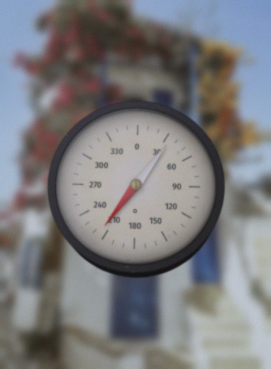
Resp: 215 °
